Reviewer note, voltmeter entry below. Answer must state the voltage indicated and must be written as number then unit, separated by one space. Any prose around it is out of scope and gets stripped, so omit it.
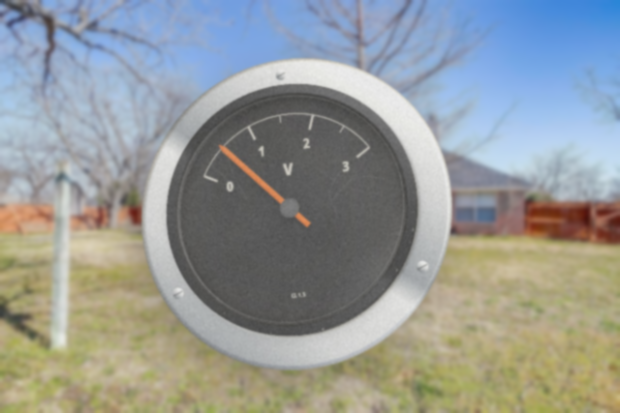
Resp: 0.5 V
